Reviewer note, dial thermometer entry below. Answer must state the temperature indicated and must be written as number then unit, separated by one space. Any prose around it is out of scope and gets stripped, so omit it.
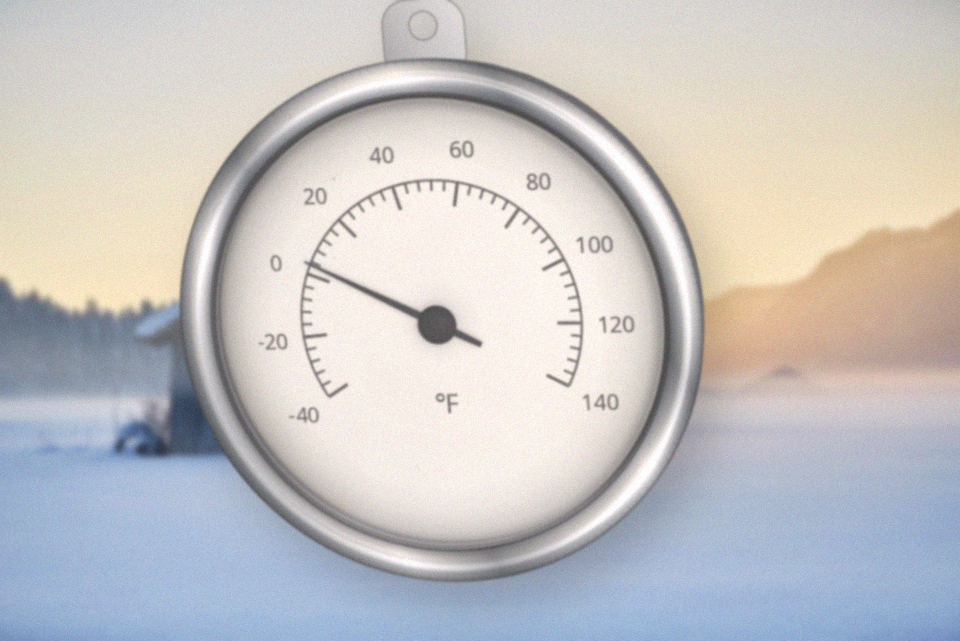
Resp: 4 °F
